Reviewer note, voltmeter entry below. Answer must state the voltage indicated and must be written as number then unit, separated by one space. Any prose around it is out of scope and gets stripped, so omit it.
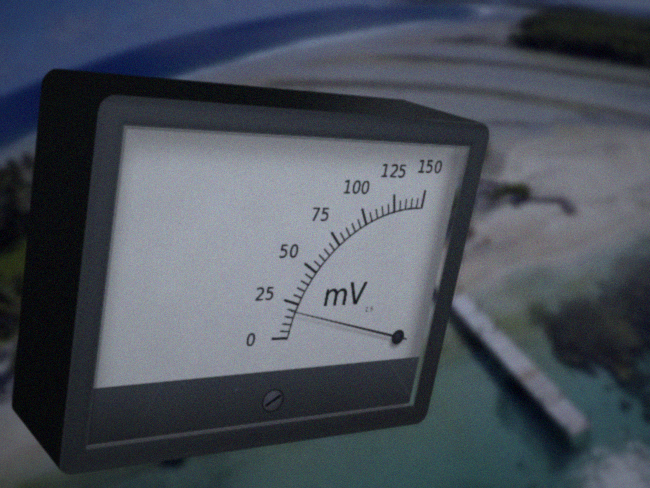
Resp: 20 mV
